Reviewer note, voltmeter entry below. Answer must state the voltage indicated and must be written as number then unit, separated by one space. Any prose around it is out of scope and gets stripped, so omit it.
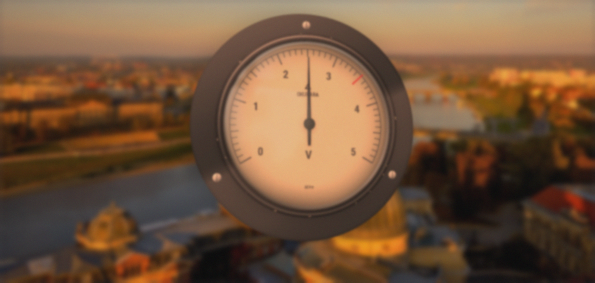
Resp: 2.5 V
